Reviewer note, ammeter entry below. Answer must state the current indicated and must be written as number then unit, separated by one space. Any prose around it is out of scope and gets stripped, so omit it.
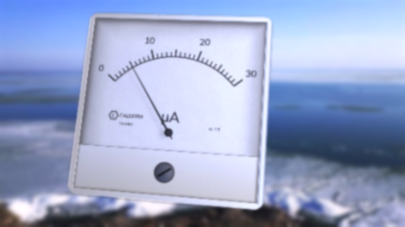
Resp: 5 µA
